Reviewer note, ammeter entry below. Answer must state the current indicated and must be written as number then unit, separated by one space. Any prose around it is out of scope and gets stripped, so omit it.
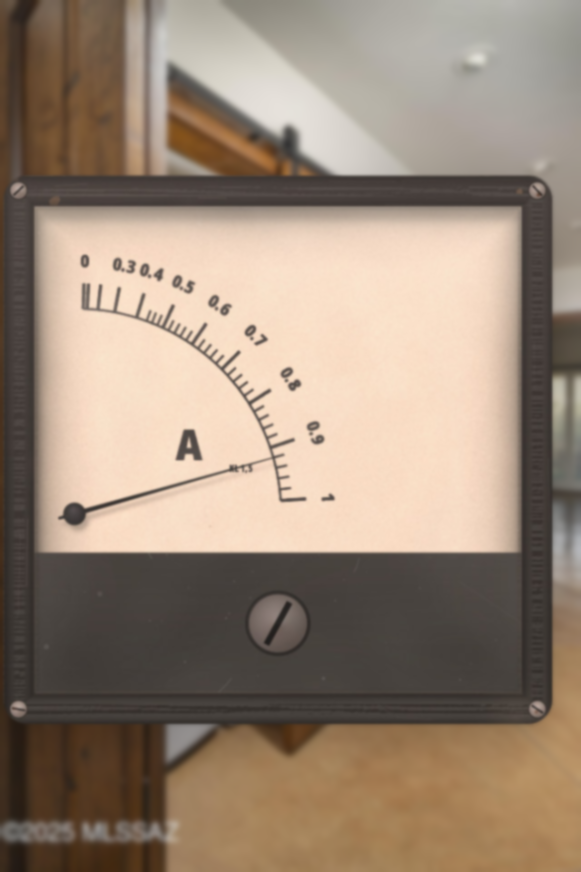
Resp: 0.92 A
